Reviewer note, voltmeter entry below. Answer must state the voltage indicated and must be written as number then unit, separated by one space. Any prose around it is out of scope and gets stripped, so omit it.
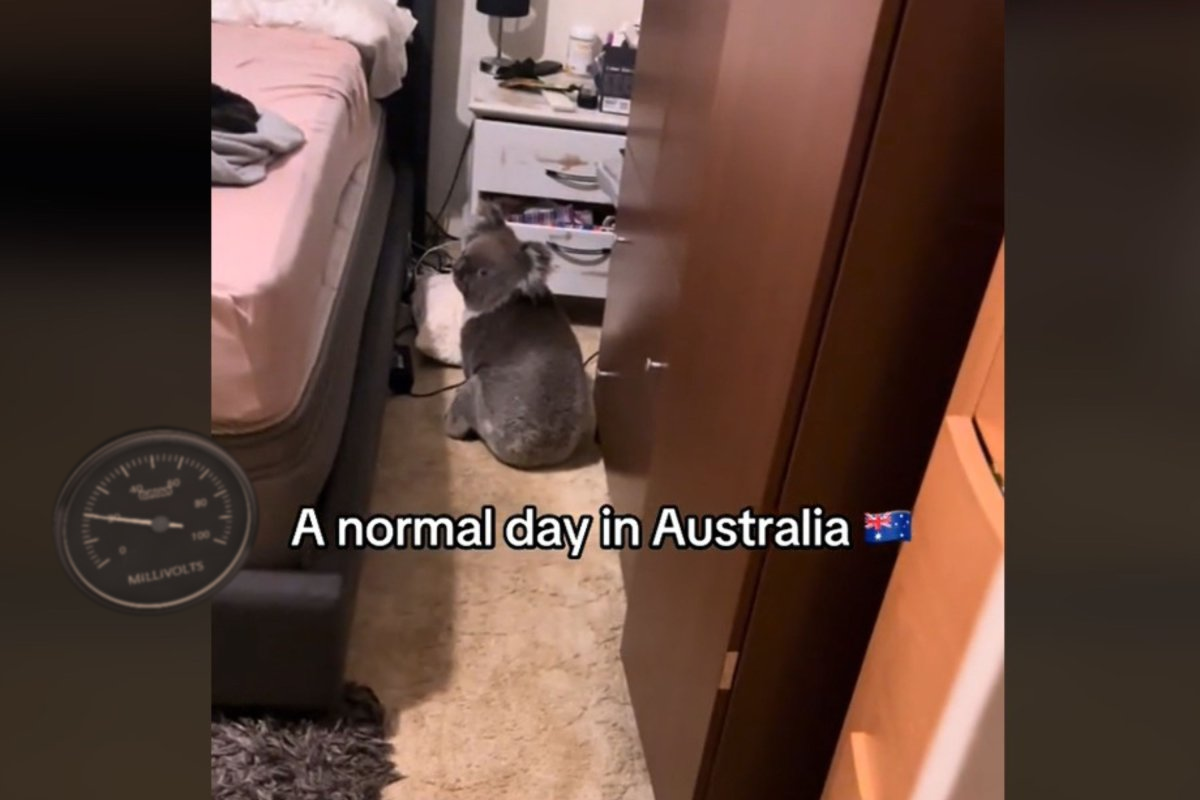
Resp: 20 mV
